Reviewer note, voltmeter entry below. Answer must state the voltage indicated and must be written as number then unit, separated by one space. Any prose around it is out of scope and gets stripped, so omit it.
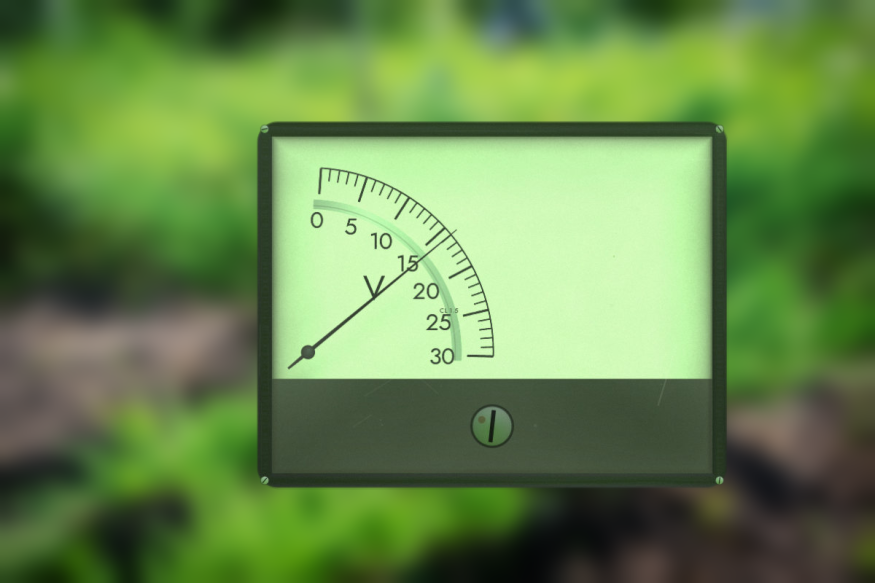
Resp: 16 V
